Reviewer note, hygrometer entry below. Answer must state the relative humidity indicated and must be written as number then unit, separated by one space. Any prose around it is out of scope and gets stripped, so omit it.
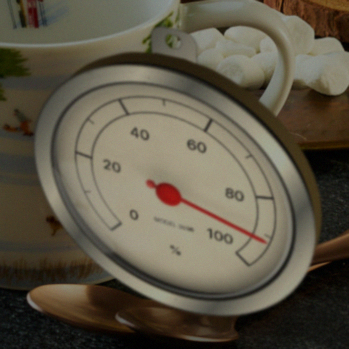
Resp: 90 %
